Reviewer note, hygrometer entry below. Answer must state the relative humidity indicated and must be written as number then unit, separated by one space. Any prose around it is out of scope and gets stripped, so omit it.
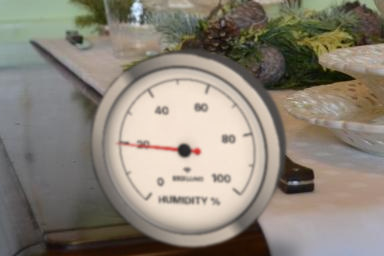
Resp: 20 %
